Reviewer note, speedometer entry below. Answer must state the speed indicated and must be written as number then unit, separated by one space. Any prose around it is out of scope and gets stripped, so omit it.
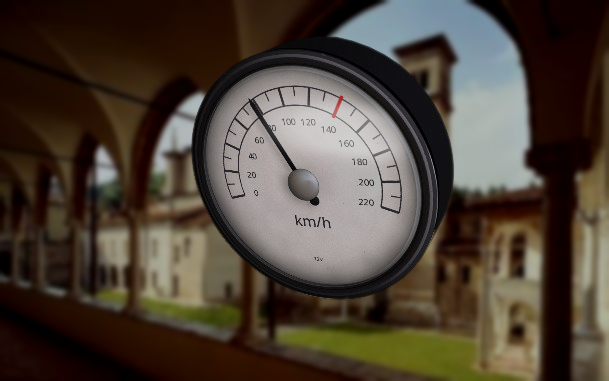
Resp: 80 km/h
